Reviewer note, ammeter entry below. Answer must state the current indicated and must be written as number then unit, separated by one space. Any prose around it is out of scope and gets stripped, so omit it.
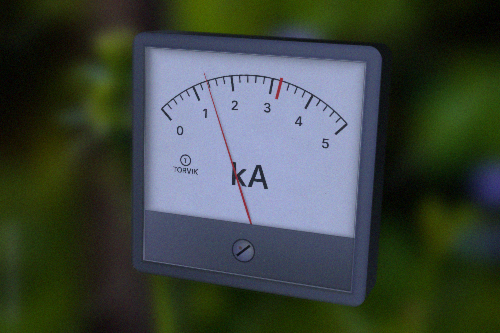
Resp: 1.4 kA
